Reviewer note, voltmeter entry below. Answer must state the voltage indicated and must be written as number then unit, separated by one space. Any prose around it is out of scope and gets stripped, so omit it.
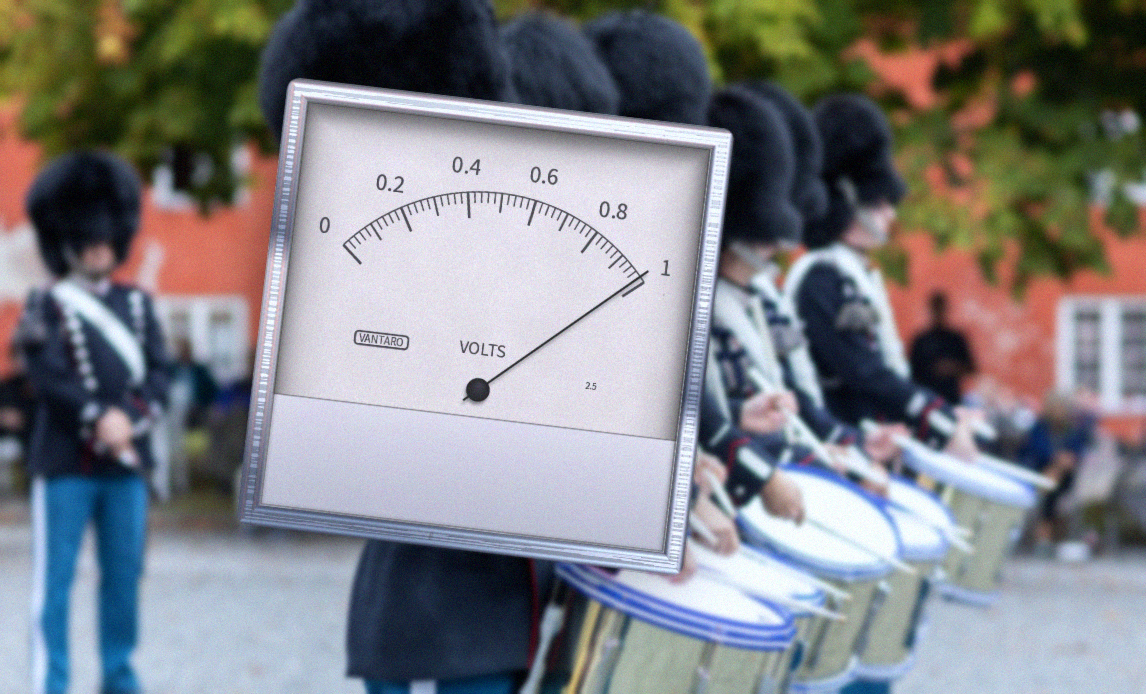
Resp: 0.98 V
